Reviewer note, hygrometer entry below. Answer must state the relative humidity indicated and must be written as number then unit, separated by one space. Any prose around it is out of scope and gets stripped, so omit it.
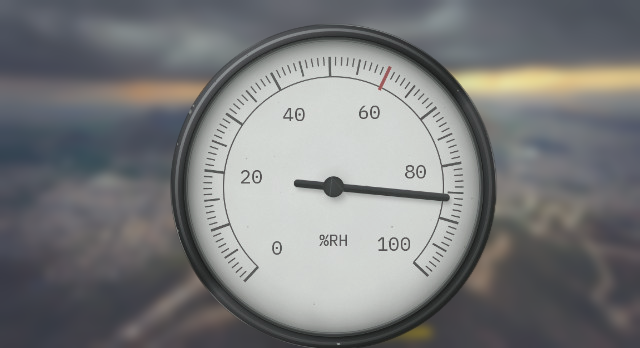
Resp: 86 %
